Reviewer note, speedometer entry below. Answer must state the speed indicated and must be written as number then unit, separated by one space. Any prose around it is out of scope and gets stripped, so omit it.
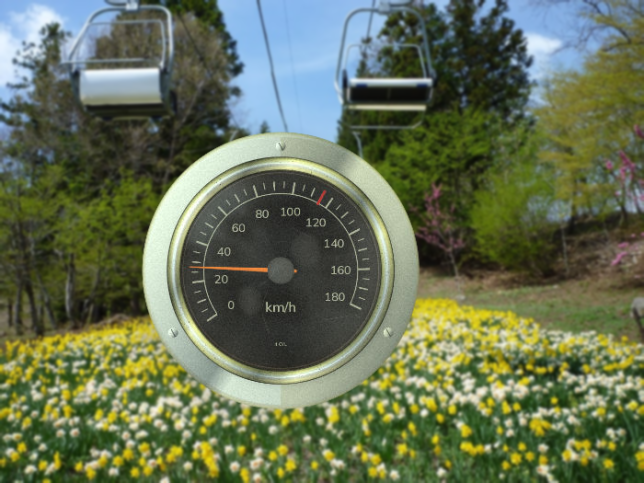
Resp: 27.5 km/h
